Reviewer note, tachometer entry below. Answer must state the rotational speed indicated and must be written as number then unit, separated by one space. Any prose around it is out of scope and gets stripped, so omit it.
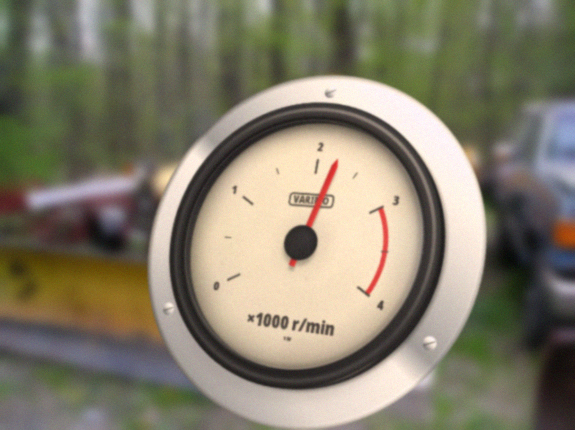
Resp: 2250 rpm
